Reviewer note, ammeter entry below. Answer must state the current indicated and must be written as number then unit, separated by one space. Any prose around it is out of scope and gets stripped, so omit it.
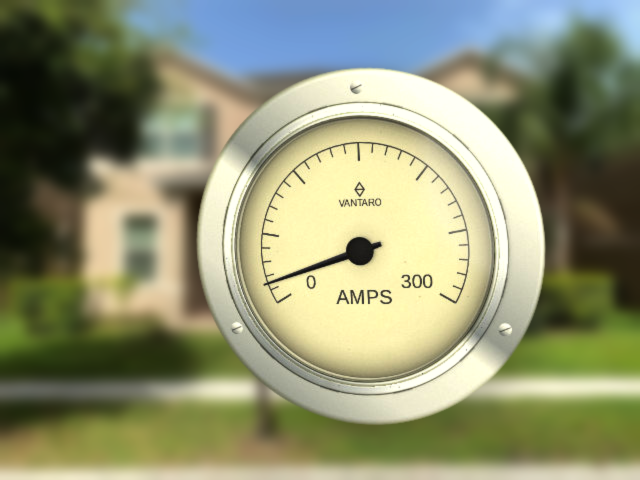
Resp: 15 A
